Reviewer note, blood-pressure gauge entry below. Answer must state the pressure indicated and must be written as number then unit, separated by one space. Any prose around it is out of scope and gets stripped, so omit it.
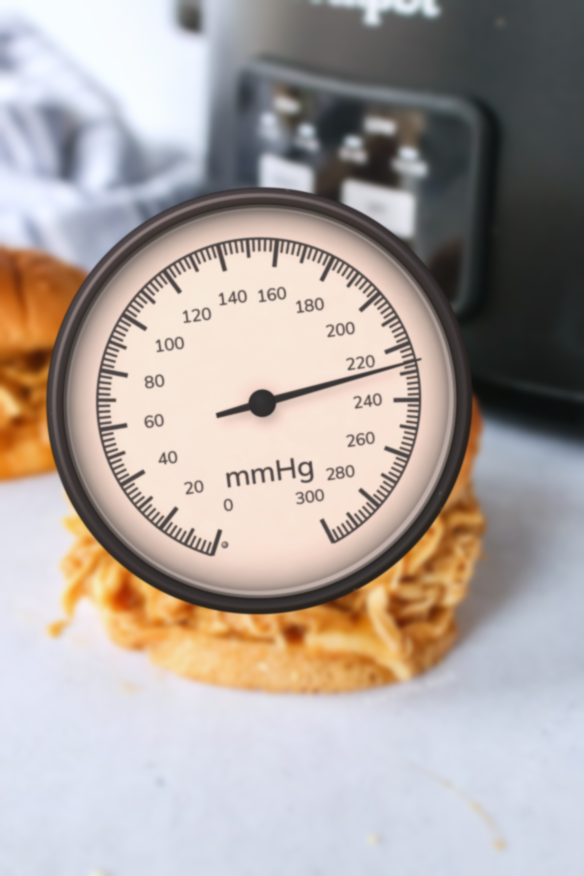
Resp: 226 mmHg
